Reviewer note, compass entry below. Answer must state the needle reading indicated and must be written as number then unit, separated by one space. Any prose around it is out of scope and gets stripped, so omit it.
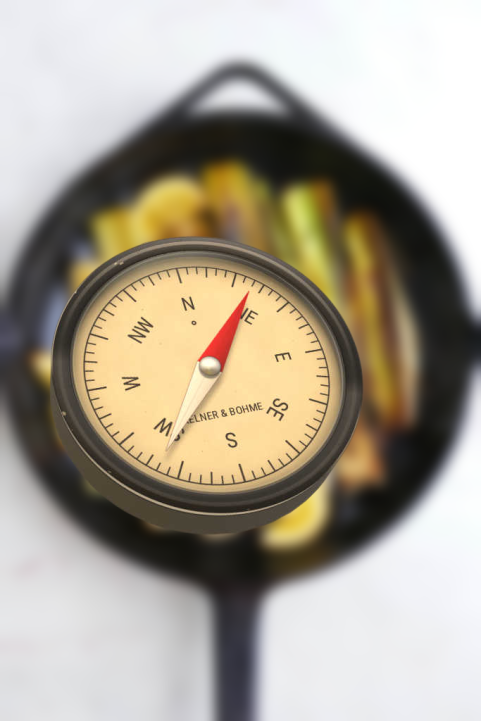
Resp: 40 °
